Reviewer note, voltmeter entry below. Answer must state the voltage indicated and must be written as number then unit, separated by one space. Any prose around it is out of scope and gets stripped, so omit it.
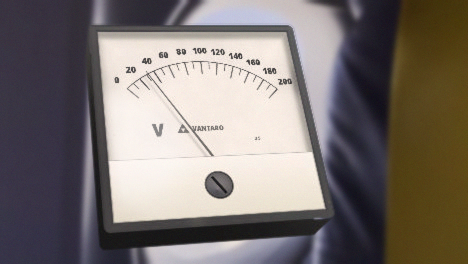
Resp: 30 V
